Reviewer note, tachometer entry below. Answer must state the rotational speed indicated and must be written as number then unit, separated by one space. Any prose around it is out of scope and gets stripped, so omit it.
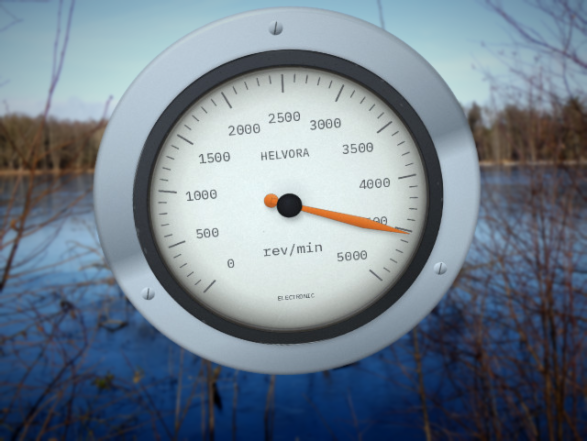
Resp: 4500 rpm
